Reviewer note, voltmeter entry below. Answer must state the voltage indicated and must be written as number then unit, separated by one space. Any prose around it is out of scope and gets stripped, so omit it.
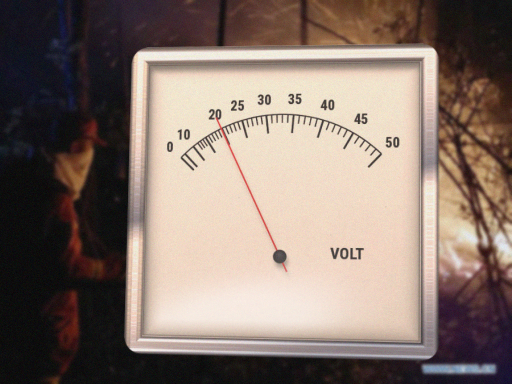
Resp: 20 V
